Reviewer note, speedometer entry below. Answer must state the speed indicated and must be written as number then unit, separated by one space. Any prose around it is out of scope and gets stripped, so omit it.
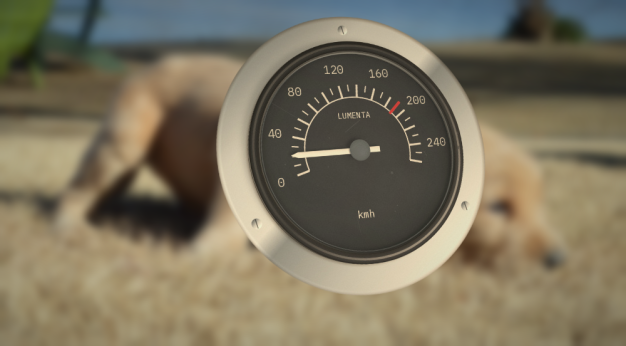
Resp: 20 km/h
